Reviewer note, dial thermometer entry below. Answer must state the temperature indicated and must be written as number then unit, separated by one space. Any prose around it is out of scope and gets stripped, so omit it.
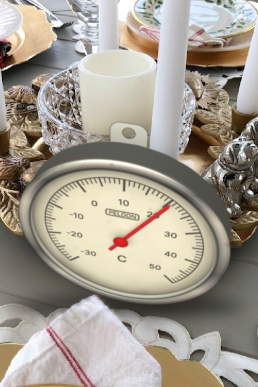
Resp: 20 °C
